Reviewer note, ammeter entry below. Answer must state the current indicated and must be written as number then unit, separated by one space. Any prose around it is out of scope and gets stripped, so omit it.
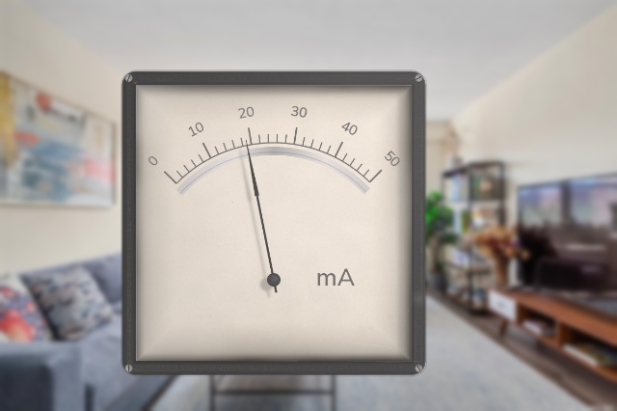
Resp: 19 mA
